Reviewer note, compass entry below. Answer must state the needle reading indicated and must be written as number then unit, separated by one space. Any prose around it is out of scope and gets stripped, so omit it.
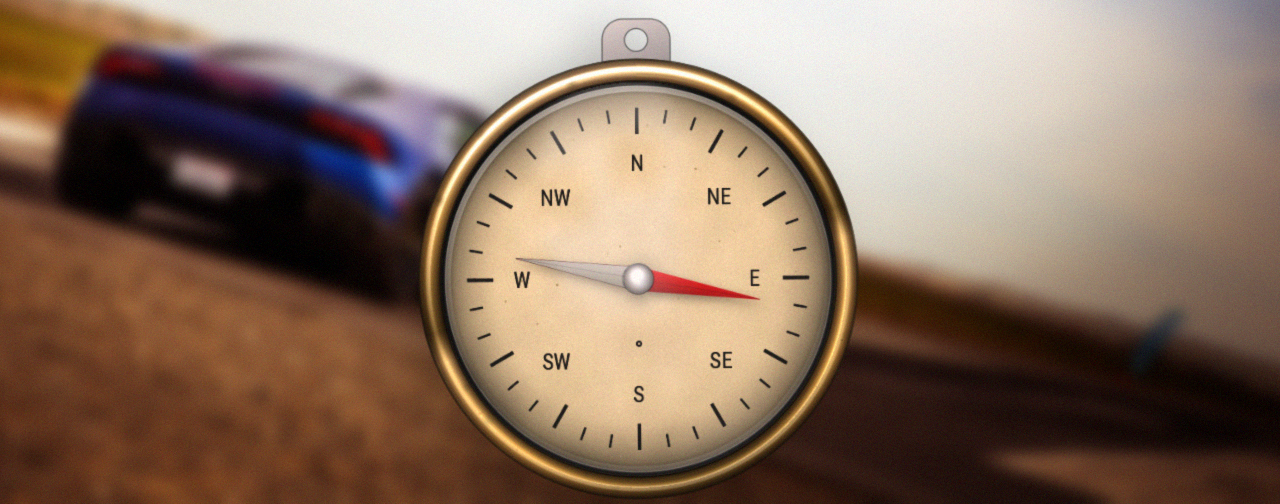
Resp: 100 °
